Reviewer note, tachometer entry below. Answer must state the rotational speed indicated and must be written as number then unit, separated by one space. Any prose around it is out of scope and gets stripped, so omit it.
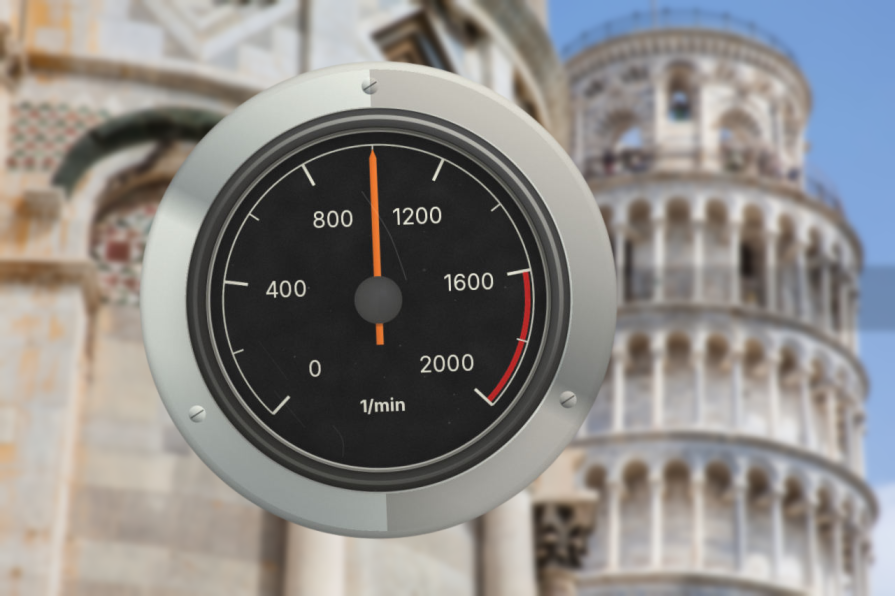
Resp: 1000 rpm
